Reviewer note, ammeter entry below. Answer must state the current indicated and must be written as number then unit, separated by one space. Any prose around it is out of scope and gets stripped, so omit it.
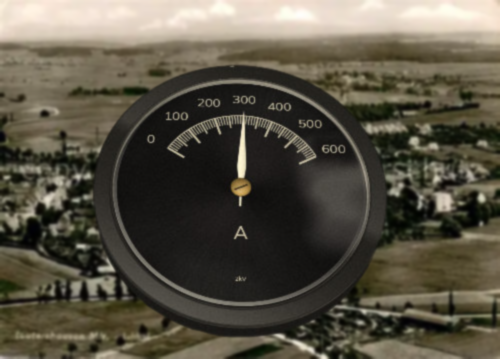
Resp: 300 A
